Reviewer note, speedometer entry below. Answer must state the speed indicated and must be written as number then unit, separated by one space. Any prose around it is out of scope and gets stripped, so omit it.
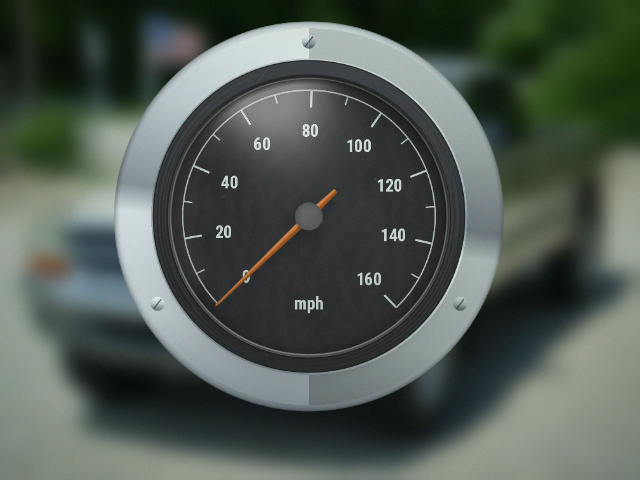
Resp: 0 mph
